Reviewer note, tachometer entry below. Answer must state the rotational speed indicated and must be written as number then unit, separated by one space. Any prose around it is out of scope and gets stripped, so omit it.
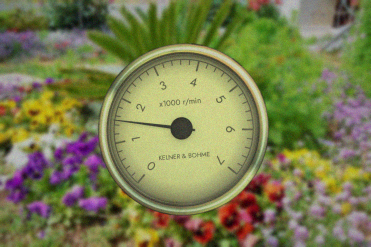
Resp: 1500 rpm
